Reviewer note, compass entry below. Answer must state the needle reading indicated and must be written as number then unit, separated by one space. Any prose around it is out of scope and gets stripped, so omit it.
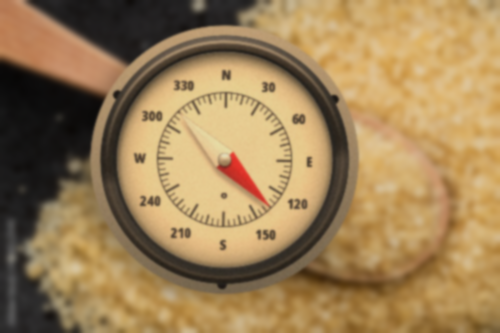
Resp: 135 °
